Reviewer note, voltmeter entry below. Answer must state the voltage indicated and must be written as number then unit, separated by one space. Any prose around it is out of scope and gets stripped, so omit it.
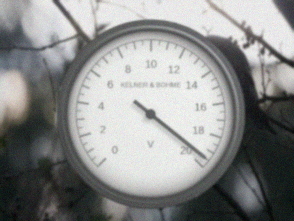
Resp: 19.5 V
